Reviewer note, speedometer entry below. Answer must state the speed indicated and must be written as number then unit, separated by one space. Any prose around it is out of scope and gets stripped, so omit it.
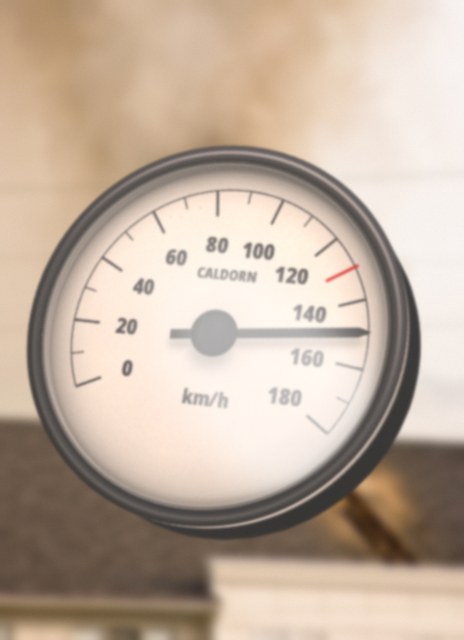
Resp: 150 km/h
